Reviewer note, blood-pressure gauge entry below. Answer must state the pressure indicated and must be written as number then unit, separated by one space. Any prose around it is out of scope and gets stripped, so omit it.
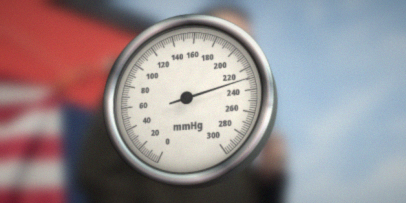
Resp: 230 mmHg
